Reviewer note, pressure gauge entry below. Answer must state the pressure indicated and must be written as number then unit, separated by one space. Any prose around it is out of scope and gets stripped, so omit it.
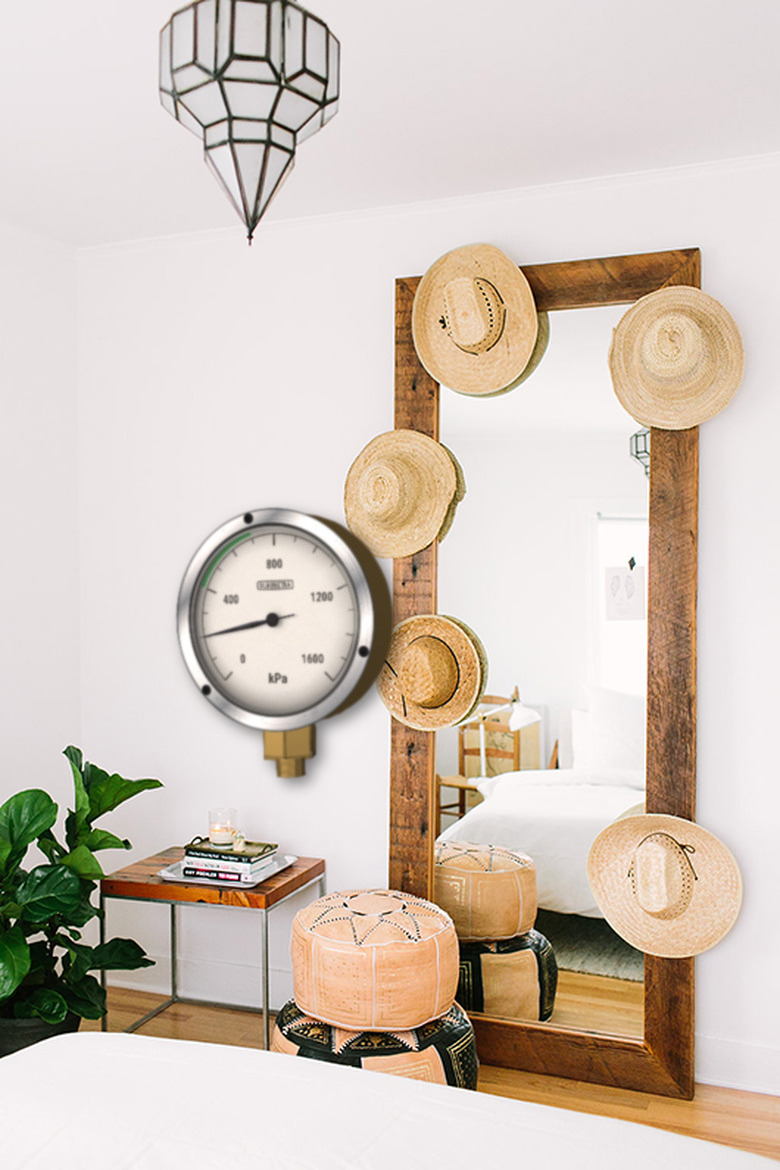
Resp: 200 kPa
